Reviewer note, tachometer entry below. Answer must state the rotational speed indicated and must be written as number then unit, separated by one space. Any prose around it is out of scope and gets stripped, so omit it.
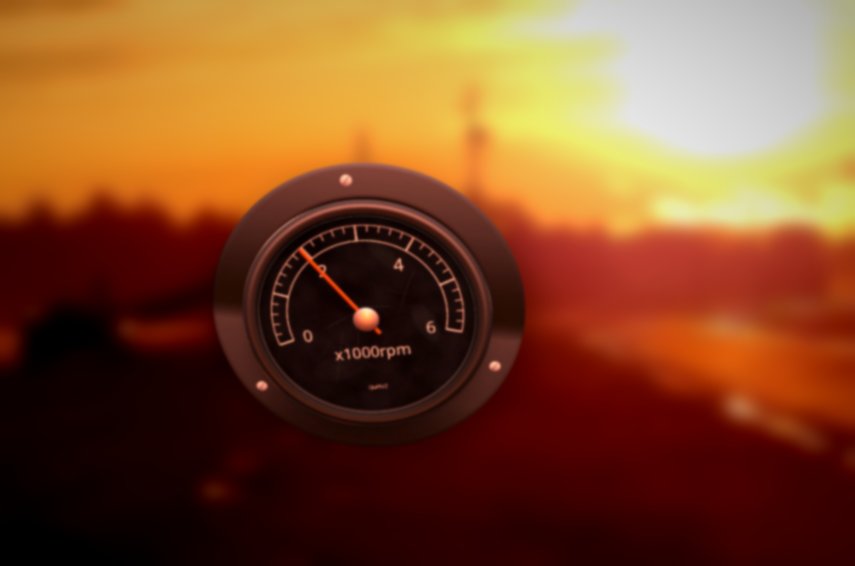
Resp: 2000 rpm
